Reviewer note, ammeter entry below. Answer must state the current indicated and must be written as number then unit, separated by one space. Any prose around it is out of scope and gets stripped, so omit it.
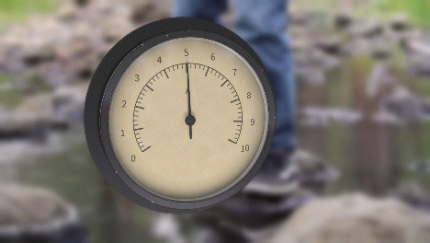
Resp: 5 A
